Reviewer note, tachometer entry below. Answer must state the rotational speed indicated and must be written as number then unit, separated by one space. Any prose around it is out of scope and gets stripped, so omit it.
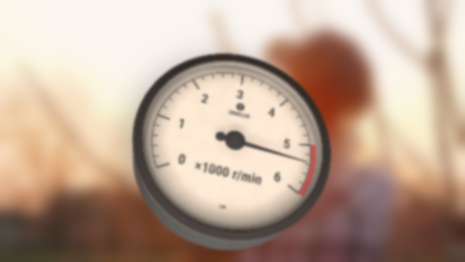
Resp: 5400 rpm
